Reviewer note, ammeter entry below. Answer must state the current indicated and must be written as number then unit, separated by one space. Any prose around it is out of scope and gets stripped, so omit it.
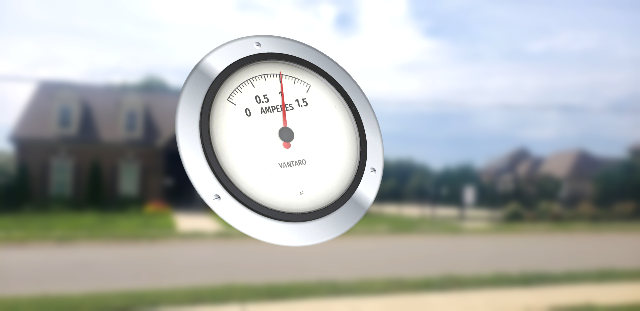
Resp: 1 A
